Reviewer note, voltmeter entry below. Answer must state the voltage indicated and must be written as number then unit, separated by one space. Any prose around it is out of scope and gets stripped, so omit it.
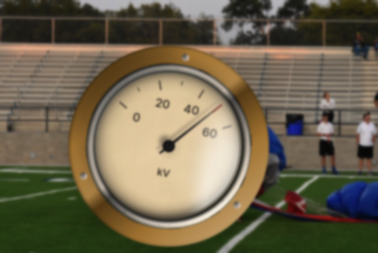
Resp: 50 kV
